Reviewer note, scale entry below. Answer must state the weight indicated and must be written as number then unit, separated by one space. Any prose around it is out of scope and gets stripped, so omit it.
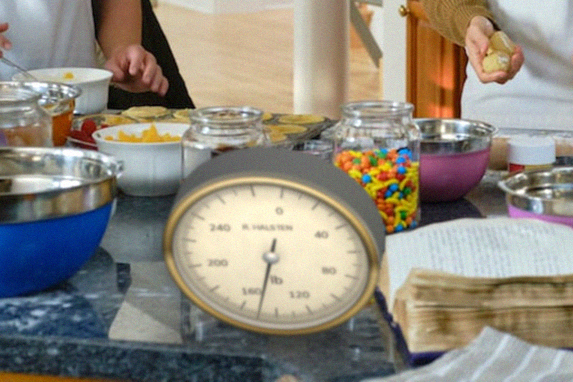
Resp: 150 lb
